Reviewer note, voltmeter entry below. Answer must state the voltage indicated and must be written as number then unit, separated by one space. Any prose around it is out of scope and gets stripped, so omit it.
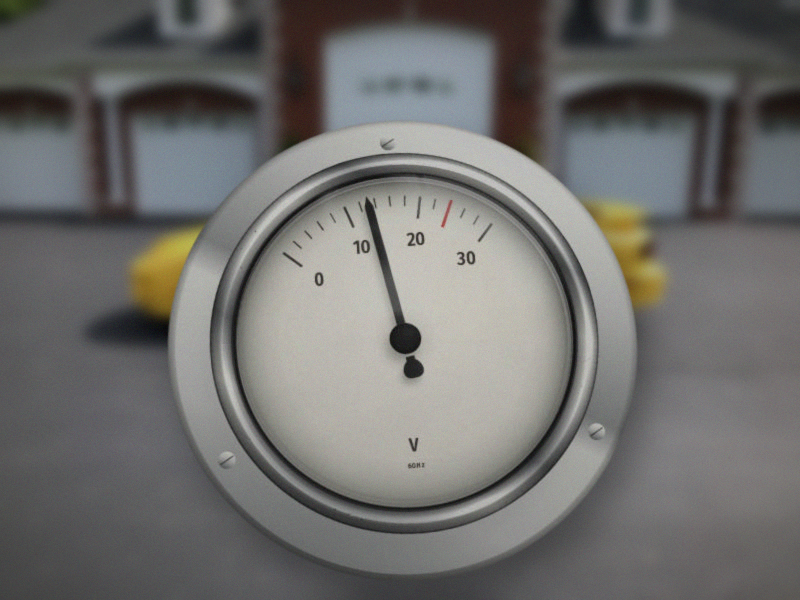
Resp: 13 V
